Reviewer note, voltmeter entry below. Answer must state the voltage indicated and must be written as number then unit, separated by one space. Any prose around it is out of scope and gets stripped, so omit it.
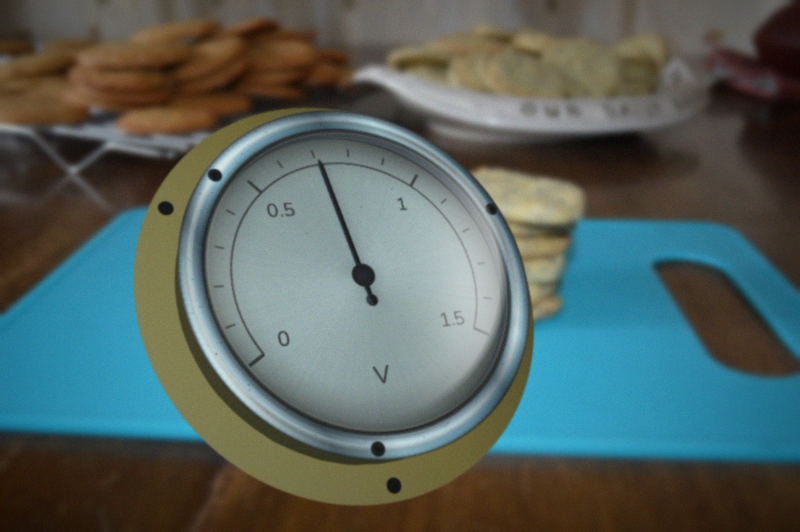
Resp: 0.7 V
